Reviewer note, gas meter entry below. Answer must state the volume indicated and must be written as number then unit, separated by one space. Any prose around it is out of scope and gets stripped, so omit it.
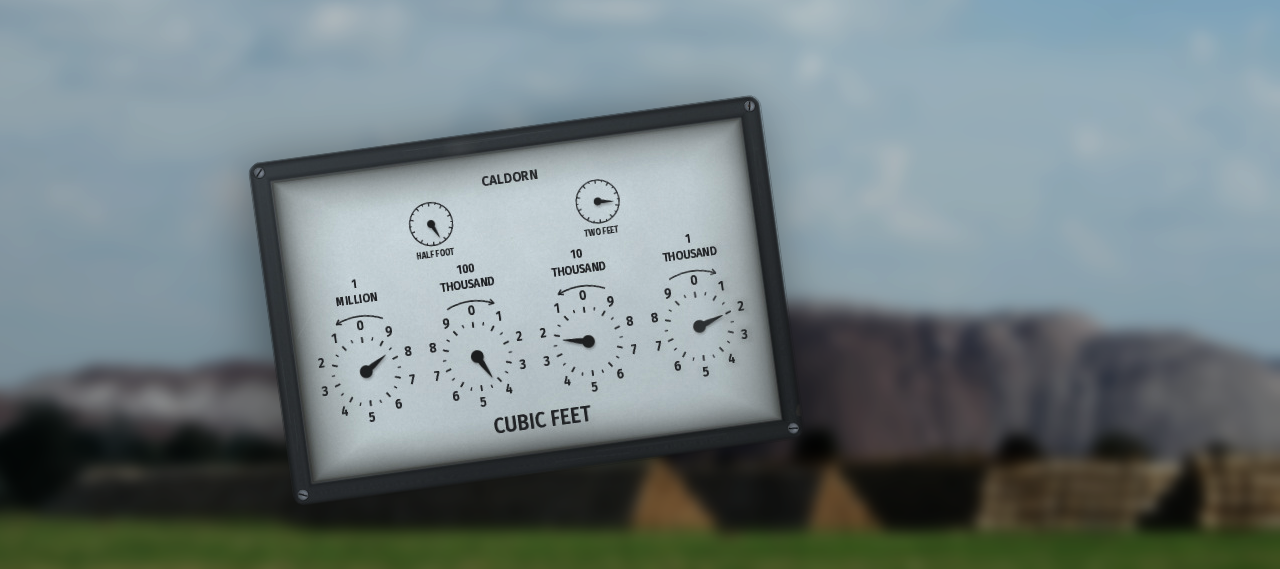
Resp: 842200 ft³
